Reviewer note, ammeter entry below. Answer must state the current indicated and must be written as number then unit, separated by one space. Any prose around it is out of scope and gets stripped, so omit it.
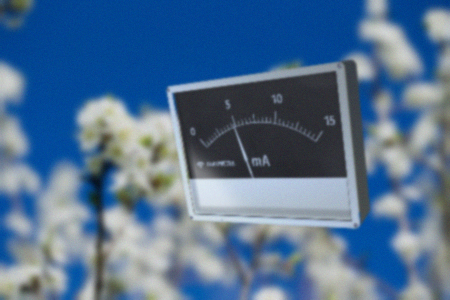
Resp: 5 mA
